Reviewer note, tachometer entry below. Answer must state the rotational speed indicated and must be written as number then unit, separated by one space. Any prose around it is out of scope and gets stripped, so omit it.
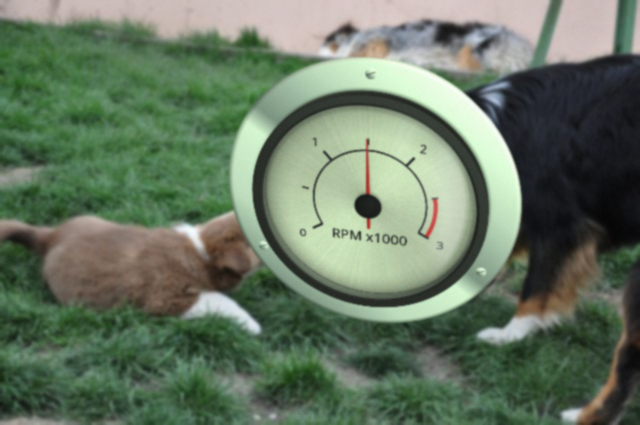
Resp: 1500 rpm
